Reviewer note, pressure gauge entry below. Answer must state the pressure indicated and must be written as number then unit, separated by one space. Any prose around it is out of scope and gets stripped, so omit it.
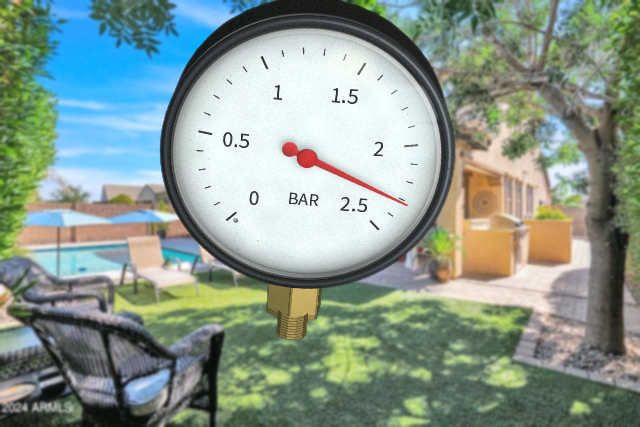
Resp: 2.3 bar
